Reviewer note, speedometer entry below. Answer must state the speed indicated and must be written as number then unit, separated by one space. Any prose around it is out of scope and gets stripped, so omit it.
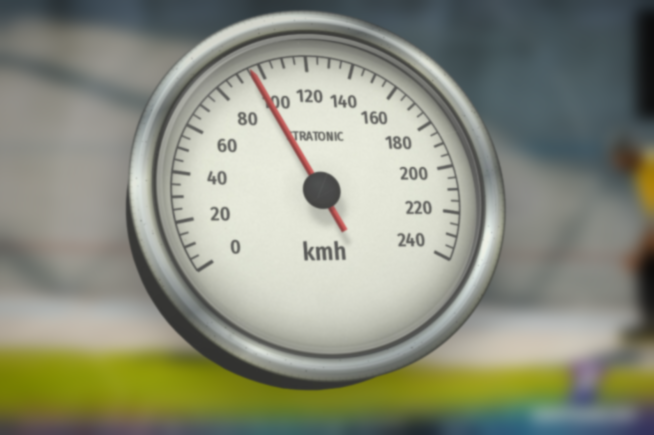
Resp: 95 km/h
